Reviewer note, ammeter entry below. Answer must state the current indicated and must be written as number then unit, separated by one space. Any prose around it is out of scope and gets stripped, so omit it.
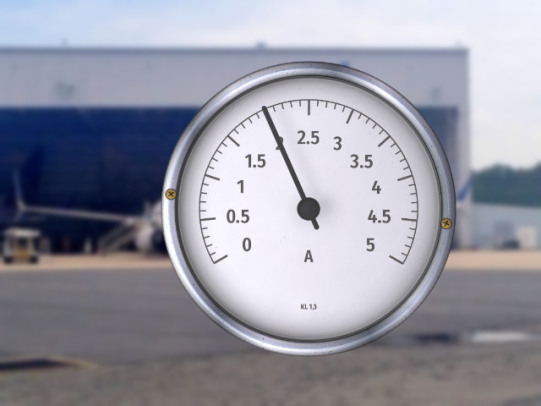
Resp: 2 A
